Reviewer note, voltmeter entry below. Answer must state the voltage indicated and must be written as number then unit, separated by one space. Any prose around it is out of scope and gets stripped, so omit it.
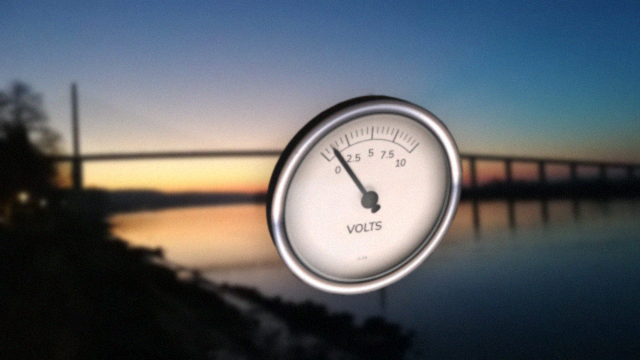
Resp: 1 V
